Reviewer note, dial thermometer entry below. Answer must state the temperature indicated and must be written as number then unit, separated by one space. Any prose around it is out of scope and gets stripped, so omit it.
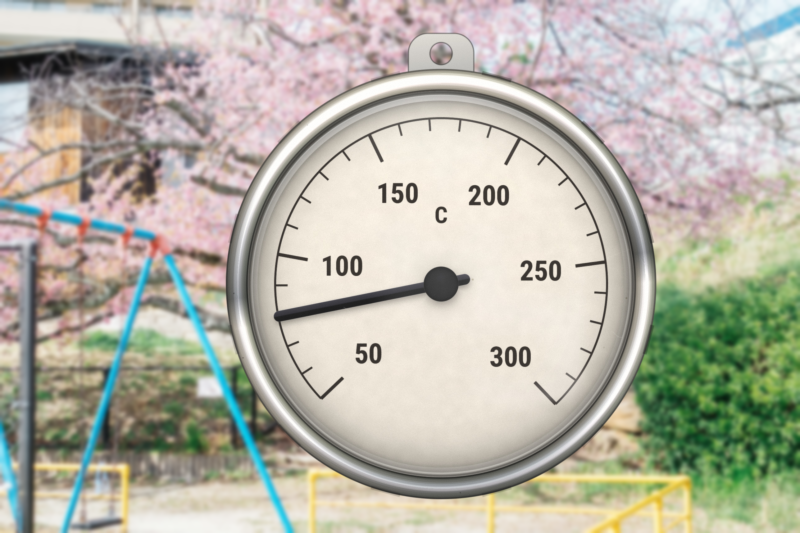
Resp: 80 °C
